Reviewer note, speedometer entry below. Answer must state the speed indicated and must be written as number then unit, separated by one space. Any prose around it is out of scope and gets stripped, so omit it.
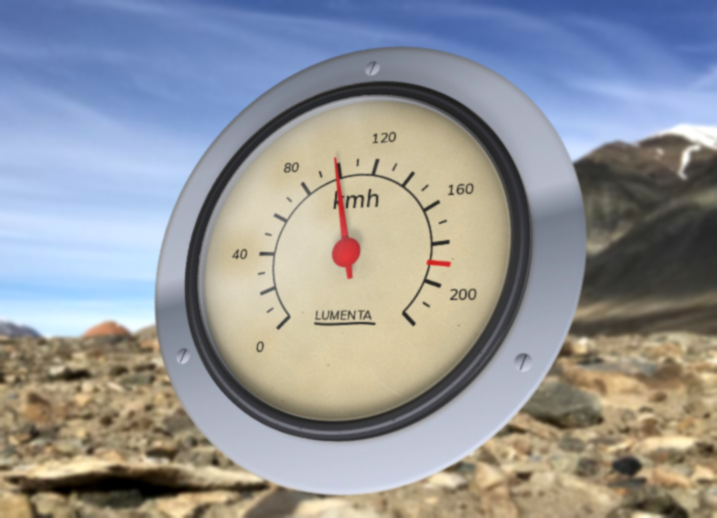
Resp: 100 km/h
